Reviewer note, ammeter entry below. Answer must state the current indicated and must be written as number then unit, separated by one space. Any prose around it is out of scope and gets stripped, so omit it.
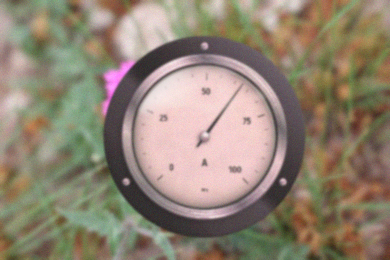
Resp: 62.5 A
